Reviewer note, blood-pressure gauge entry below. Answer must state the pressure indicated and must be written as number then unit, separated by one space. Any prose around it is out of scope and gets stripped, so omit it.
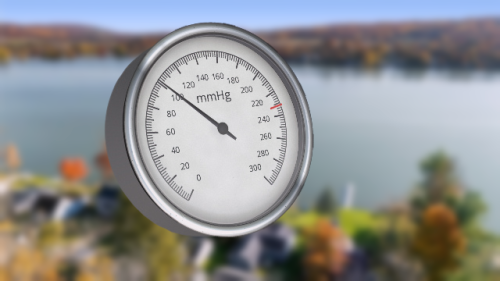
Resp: 100 mmHg
